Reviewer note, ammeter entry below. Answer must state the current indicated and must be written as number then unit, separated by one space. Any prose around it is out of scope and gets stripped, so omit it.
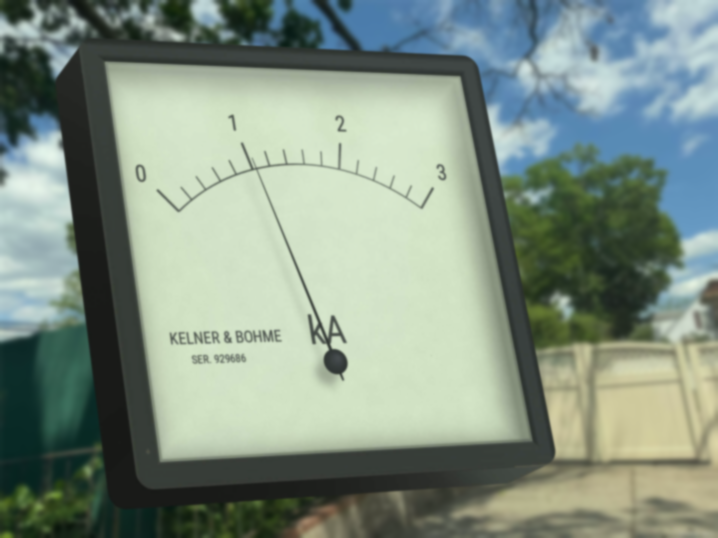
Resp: 1 kA
